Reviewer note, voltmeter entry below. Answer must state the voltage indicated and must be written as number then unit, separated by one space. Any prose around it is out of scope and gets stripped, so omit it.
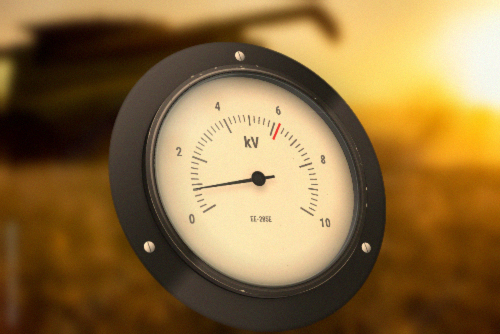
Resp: 0.8 kV
